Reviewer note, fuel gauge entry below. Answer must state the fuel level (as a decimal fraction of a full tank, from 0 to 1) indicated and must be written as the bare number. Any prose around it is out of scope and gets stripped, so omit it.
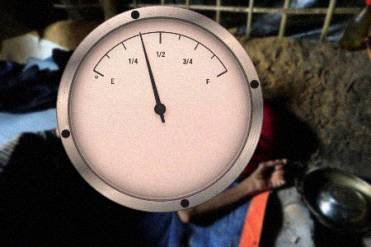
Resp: 0.375
